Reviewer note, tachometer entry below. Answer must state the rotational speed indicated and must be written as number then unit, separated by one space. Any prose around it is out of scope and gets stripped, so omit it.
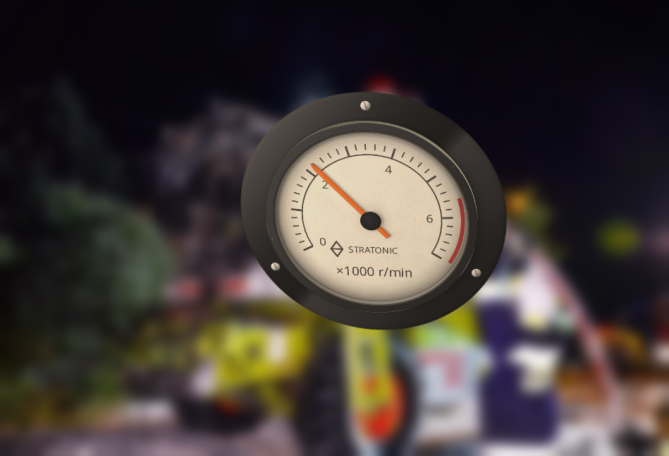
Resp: 2200 rpm
